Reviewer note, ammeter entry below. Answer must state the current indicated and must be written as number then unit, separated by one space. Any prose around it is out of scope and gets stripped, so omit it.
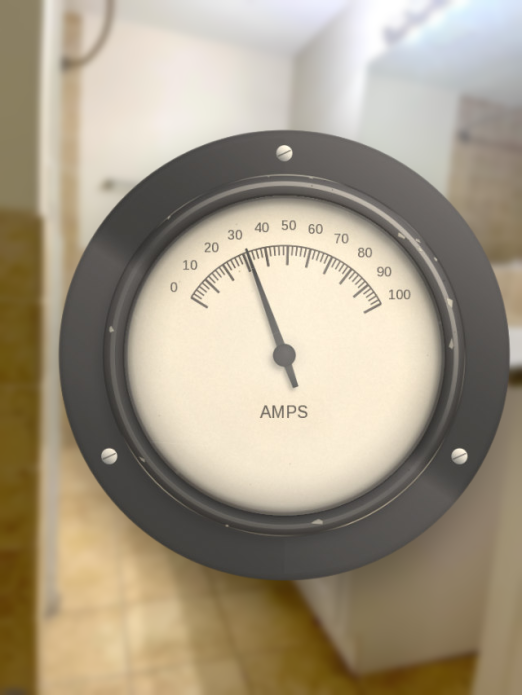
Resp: 32 A
